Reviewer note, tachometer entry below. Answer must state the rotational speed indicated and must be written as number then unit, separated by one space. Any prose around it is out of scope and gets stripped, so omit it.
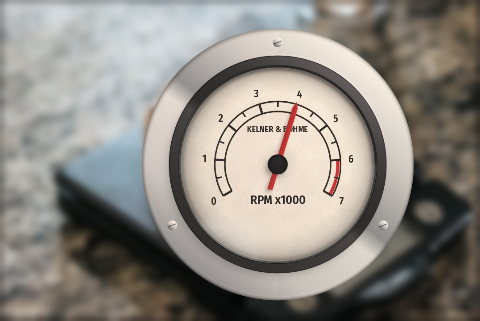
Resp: 4000 rpm
